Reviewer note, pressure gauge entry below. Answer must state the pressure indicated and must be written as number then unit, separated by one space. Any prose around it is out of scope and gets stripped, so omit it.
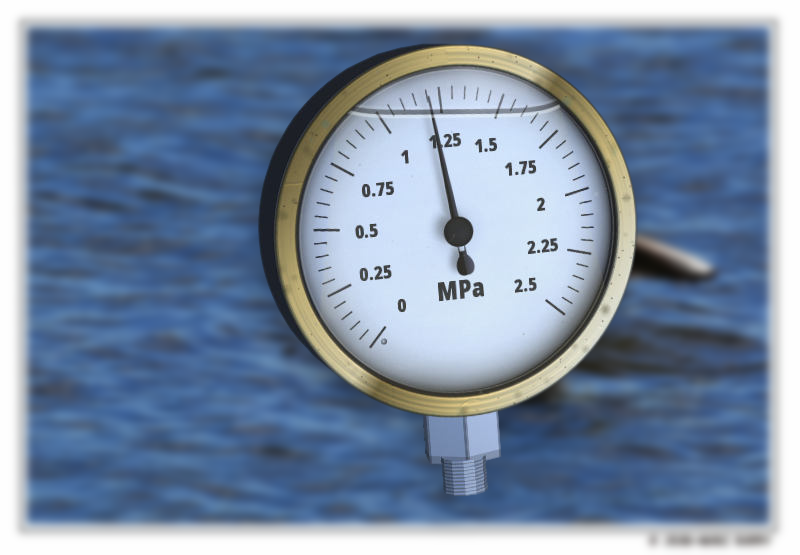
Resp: 1.2 MPa
